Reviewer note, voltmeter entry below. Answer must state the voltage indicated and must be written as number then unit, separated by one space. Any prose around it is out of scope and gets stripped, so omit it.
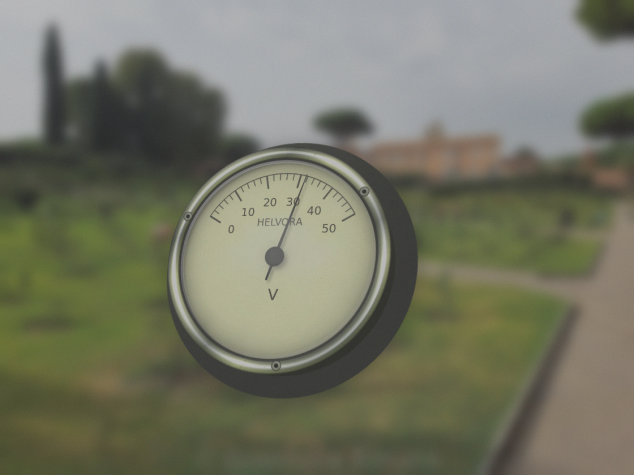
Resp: 32 V
